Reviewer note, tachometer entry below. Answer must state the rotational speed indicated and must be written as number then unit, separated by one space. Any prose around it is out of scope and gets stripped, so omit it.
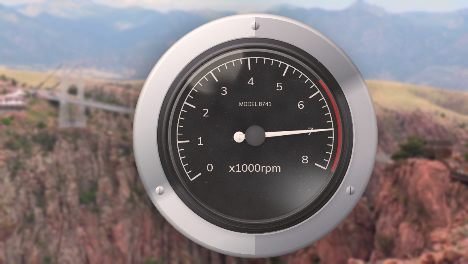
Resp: 7000 rpm
